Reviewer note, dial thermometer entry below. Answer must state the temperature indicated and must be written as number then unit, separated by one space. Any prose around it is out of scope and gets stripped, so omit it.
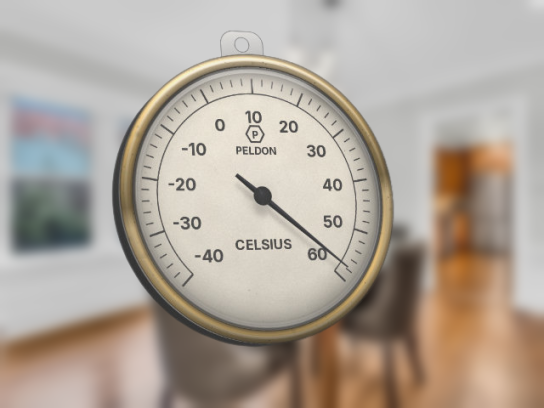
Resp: 58 °C
